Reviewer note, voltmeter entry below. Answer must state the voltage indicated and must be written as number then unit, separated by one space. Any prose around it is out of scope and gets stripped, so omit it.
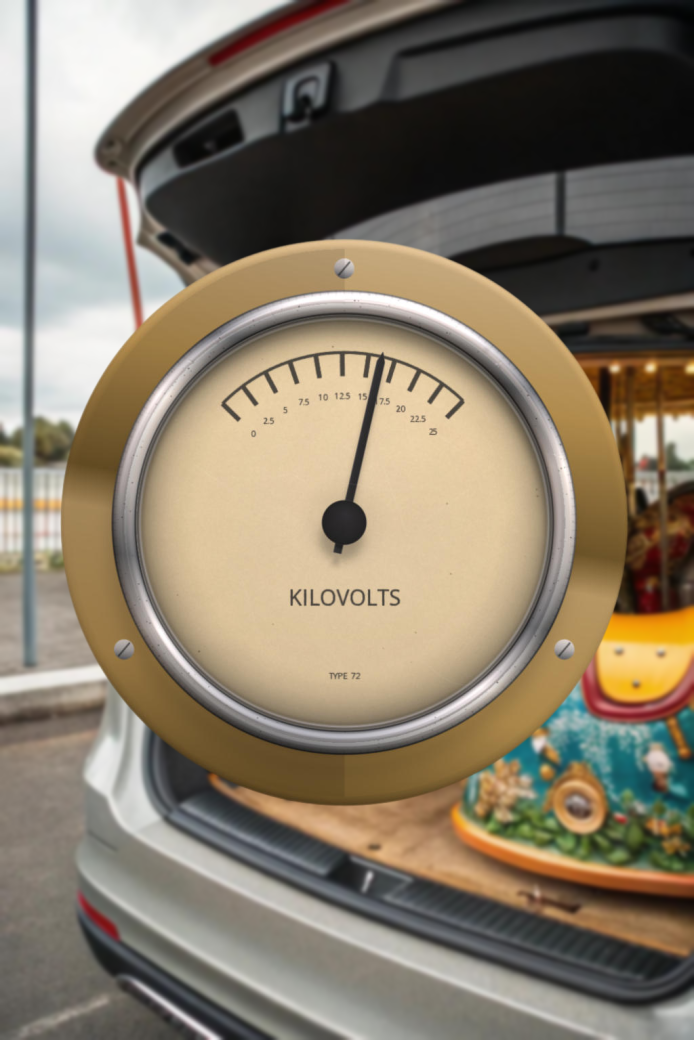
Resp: 16.25 kV
